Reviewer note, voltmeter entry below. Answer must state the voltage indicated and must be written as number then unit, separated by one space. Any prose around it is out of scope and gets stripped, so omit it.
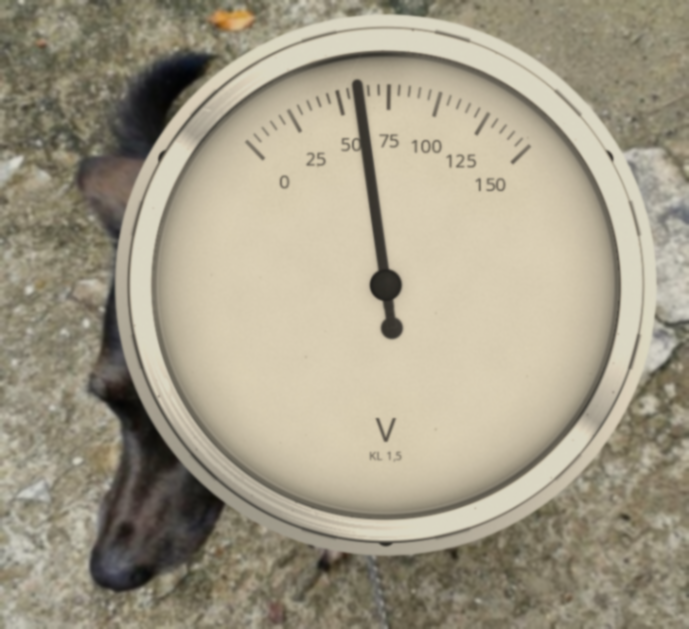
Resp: 60 V
